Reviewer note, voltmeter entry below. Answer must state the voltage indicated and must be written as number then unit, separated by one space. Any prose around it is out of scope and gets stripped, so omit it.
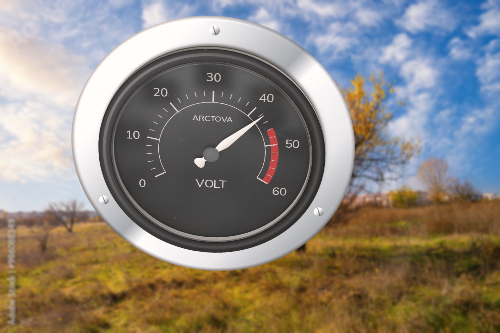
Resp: 42 V
